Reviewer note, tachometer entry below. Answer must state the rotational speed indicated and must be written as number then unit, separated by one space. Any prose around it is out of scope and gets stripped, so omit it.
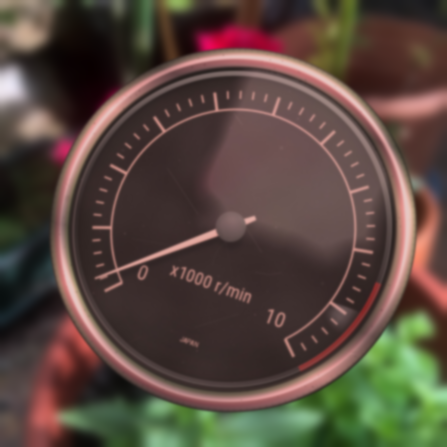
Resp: 200 rpm
